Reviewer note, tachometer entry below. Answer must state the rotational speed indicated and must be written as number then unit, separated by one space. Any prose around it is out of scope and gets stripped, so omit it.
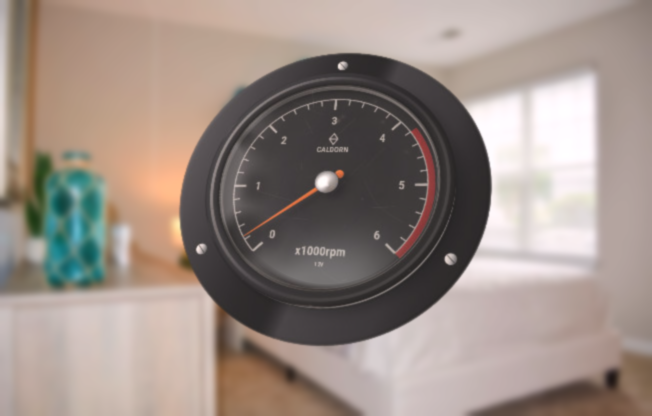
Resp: 200 rpm
